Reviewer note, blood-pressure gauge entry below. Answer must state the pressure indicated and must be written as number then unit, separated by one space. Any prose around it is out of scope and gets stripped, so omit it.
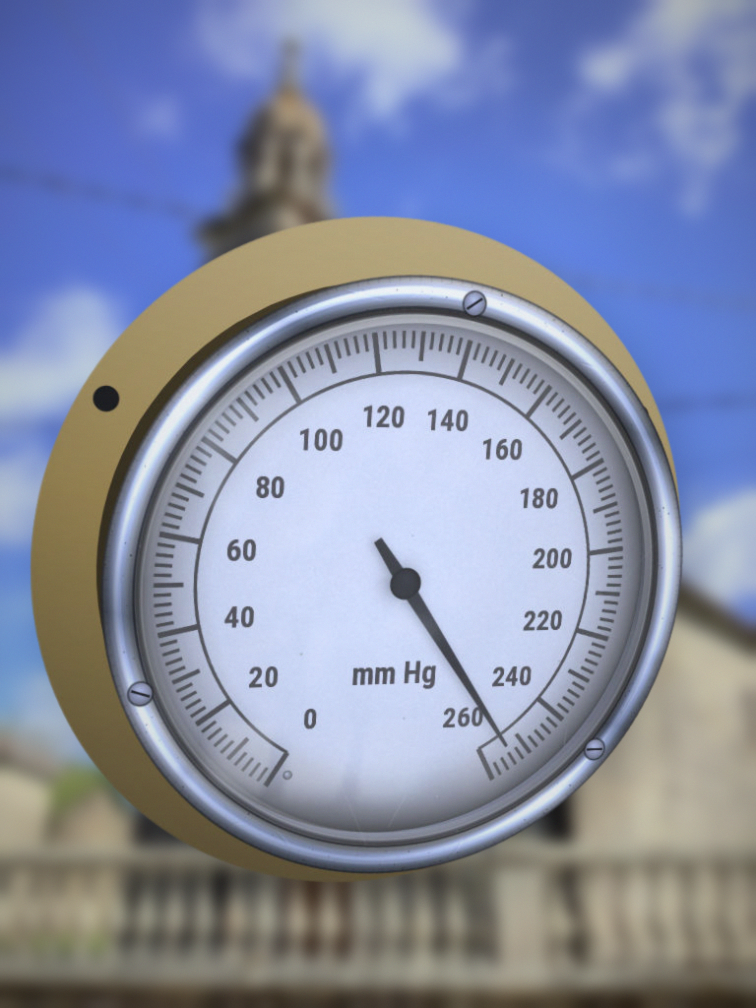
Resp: 254 mmHg
